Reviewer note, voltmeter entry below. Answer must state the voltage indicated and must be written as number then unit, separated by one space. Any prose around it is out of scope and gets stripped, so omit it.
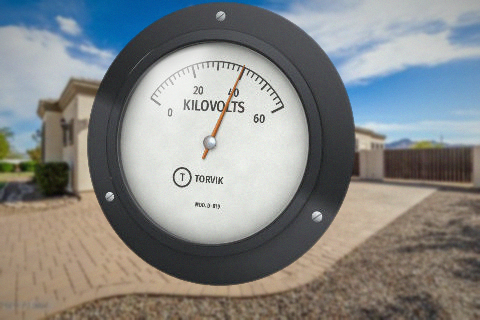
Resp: 40 kV
